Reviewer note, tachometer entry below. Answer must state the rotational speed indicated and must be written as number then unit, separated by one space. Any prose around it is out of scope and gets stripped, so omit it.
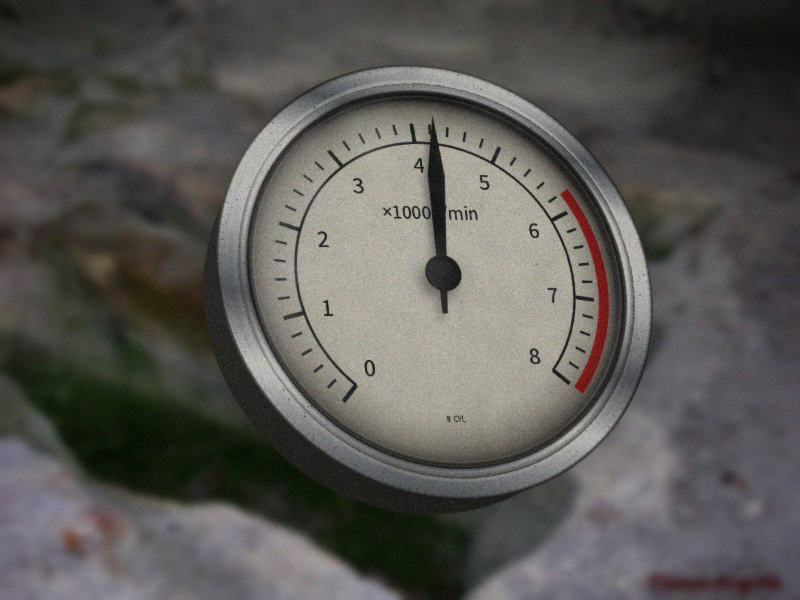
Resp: 4200 rpm
